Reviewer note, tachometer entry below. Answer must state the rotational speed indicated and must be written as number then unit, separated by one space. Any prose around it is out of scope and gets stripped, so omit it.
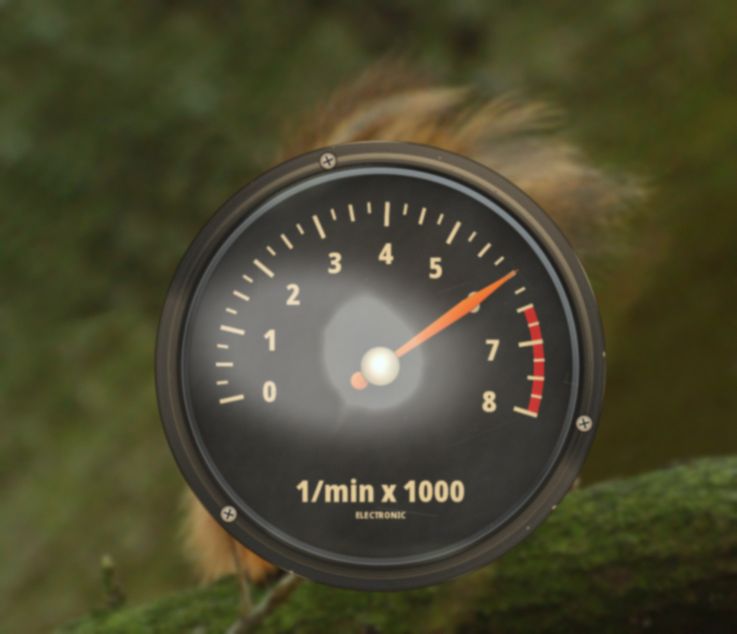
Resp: 6000 rpm
